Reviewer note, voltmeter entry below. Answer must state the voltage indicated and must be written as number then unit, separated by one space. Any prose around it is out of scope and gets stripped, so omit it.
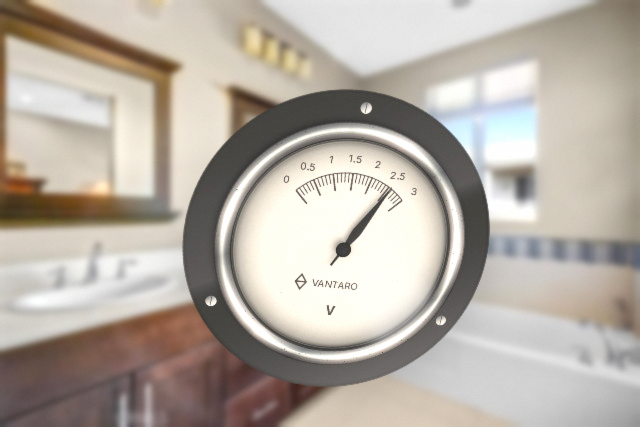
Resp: 2.5 V
